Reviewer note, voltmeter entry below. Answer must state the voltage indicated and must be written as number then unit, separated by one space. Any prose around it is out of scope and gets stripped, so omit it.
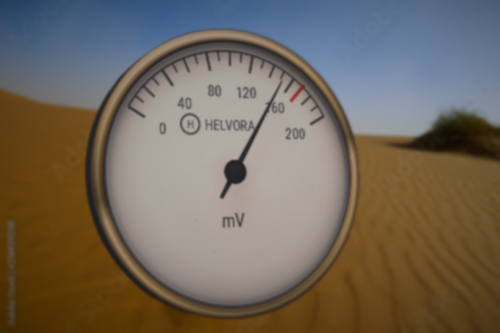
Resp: 150 mV
